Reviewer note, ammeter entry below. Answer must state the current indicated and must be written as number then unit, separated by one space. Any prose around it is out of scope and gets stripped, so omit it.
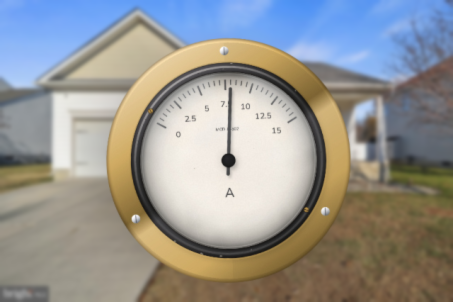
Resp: 8 A
